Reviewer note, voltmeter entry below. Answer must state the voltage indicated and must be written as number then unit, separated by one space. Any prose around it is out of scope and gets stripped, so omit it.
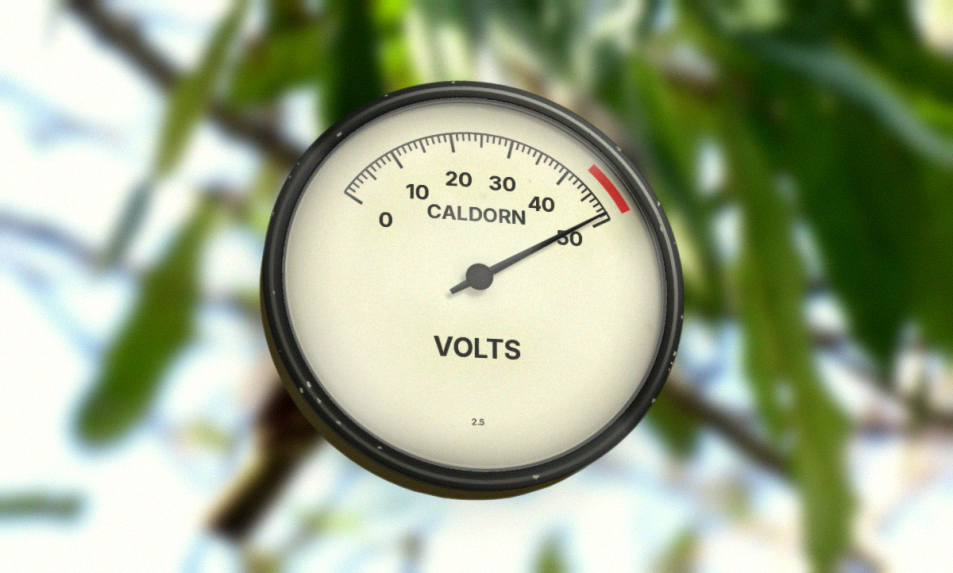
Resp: 49 V
